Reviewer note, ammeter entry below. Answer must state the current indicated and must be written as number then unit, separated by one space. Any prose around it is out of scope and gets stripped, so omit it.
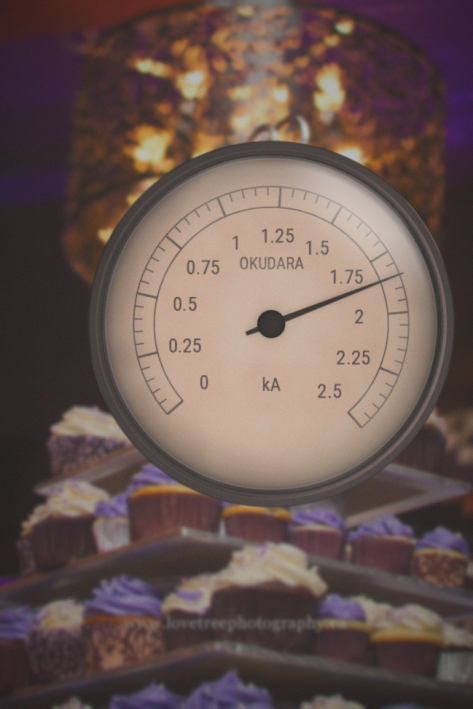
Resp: 1.85 kA
